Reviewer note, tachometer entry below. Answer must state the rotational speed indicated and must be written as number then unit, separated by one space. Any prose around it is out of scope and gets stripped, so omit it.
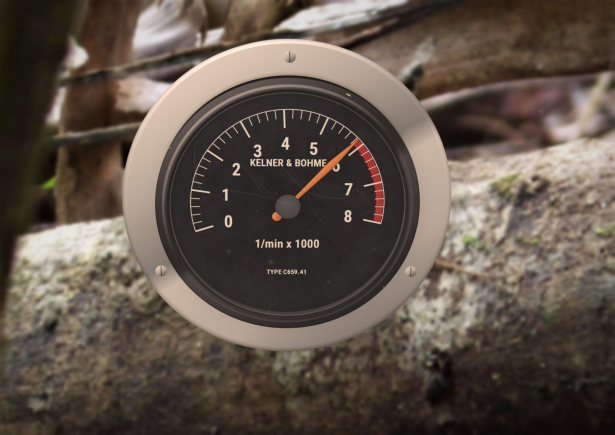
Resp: 5800 rpm
